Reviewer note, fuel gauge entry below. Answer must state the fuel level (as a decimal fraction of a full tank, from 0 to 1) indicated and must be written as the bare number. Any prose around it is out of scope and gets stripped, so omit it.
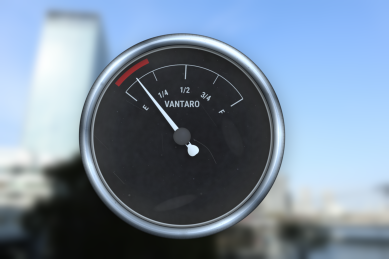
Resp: 0.125
